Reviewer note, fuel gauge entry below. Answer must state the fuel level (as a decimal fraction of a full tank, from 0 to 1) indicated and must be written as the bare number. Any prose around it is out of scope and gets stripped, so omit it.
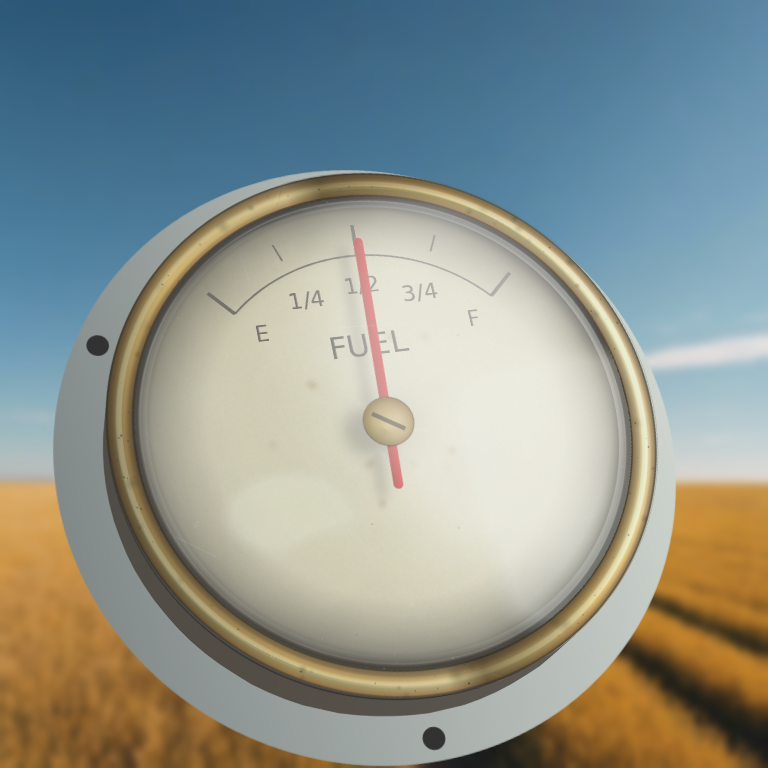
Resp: 0.5
